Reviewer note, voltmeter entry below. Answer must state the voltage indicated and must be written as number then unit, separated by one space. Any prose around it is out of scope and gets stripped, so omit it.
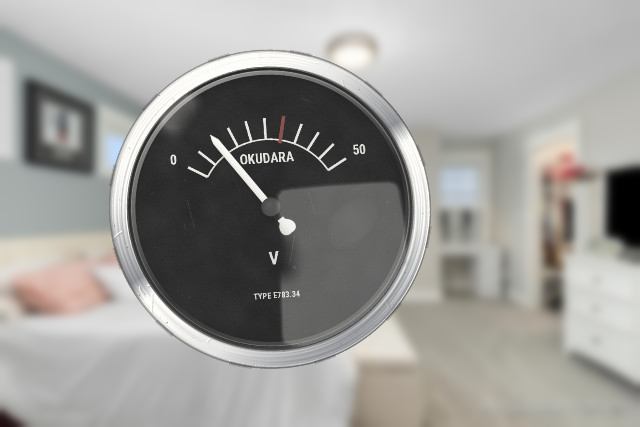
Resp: 10 V
